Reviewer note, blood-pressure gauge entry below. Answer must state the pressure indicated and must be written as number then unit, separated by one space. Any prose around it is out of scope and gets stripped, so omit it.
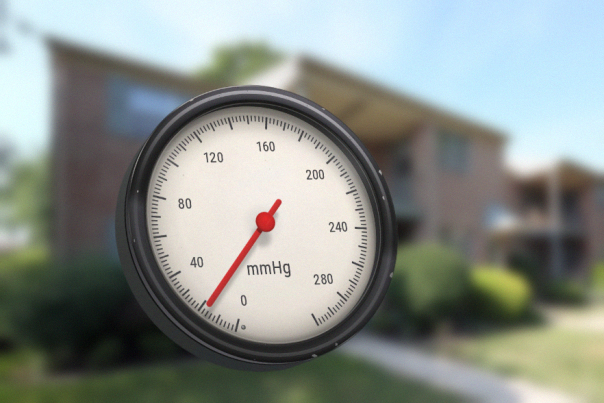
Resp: 18 mmHg
